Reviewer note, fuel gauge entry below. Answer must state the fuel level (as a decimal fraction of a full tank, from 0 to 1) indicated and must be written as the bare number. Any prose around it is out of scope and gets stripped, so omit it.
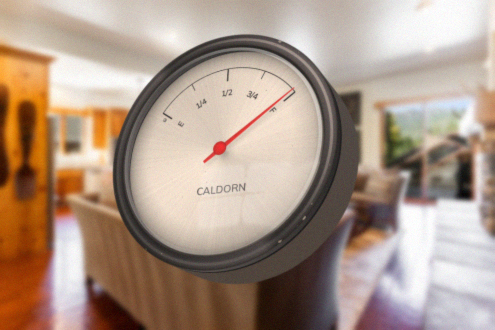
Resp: 1
